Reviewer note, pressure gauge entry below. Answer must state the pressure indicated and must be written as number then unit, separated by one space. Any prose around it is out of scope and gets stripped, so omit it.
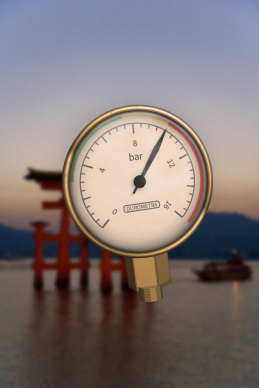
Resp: 10 bar
